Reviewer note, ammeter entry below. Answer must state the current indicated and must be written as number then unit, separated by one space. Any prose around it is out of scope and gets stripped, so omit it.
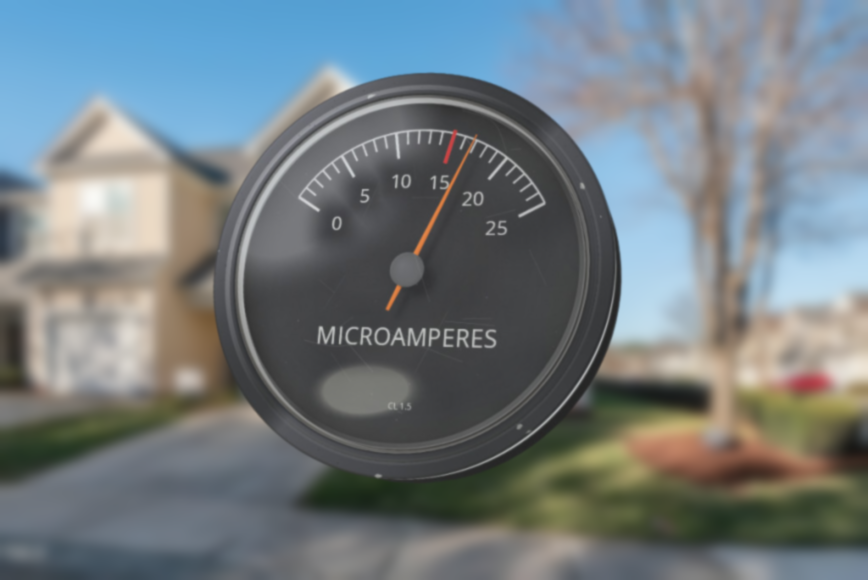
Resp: 17 µA
